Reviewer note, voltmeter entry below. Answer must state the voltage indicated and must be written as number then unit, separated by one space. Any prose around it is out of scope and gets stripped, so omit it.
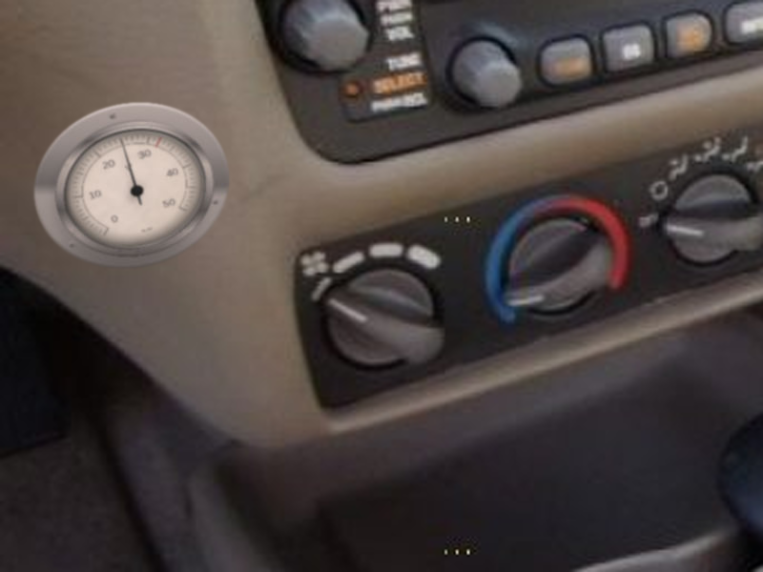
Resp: 25 V
